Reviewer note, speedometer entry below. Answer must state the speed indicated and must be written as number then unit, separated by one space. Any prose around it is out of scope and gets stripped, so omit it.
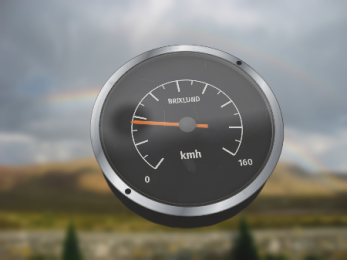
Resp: 35 km/h
